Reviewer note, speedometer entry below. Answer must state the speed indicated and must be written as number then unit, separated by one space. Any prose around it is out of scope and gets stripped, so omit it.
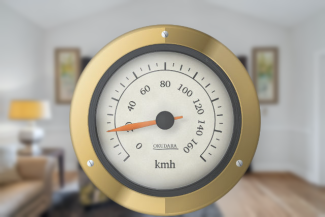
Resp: 20 km/h
